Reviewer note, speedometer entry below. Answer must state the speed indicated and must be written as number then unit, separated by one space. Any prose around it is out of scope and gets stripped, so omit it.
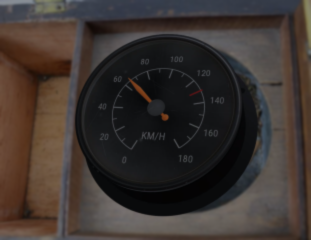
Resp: 65 km/h
